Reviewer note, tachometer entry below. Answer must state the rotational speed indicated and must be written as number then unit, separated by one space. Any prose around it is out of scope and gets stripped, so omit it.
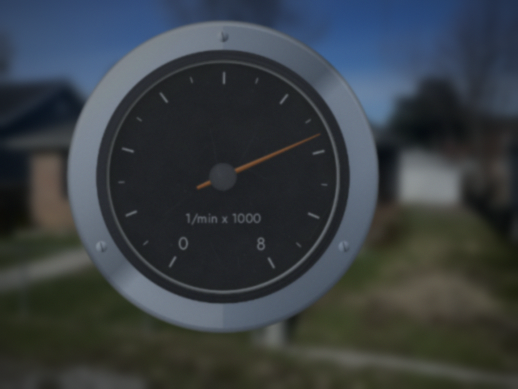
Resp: 5750 rpm
